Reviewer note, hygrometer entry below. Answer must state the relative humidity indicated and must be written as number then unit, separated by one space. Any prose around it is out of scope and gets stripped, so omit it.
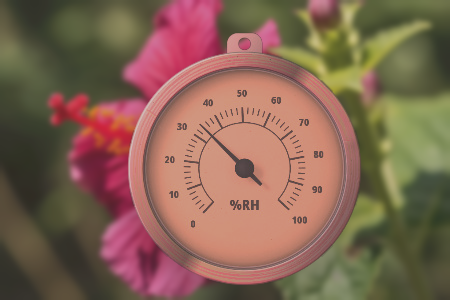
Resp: 34 %
